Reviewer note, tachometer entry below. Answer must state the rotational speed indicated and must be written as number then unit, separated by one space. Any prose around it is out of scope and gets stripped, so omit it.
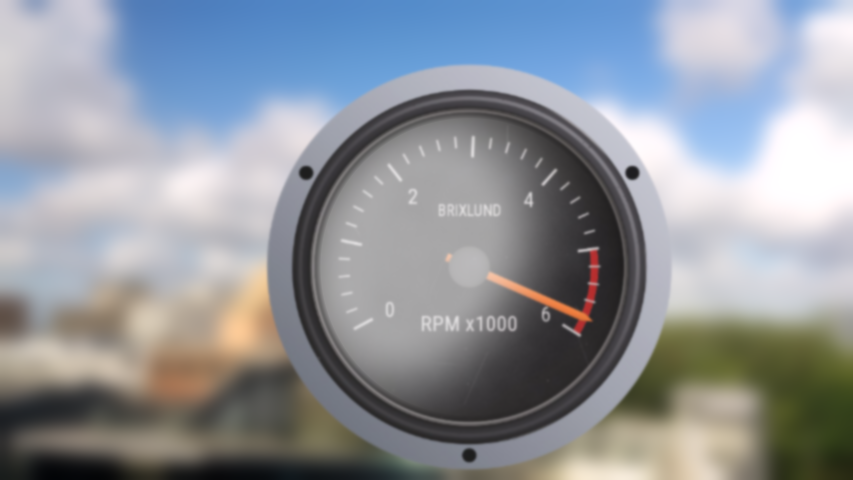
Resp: 5800 rpm
